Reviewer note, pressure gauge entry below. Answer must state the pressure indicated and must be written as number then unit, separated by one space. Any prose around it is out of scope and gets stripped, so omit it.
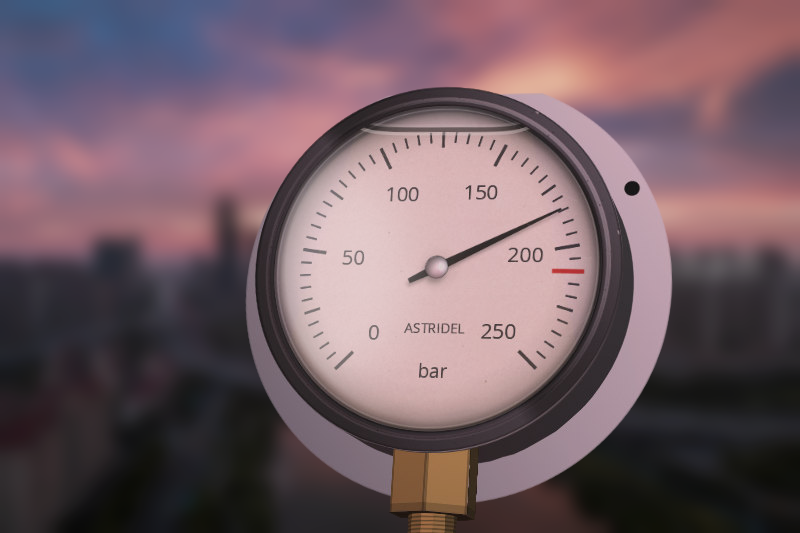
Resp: 185 bar
